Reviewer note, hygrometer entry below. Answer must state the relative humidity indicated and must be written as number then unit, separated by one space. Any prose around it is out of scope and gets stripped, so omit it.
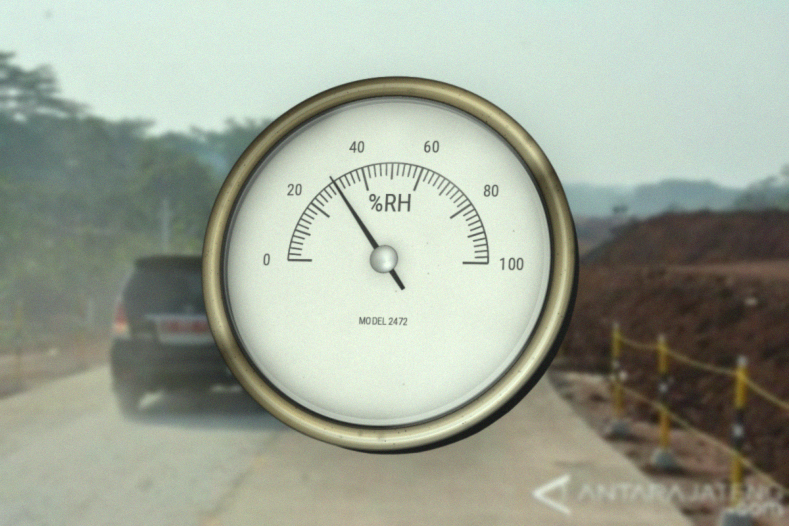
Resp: 30 %
